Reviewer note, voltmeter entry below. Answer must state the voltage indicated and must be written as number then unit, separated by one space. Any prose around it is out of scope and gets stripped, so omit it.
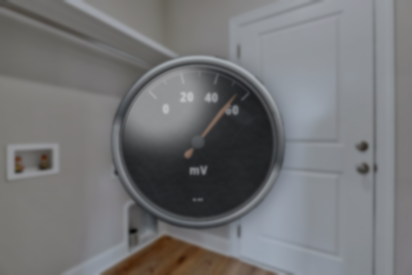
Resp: 55 mV
